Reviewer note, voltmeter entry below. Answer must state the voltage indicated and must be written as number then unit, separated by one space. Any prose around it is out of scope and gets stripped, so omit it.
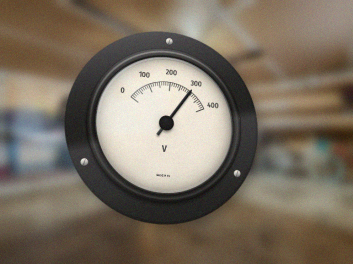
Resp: 300 V
